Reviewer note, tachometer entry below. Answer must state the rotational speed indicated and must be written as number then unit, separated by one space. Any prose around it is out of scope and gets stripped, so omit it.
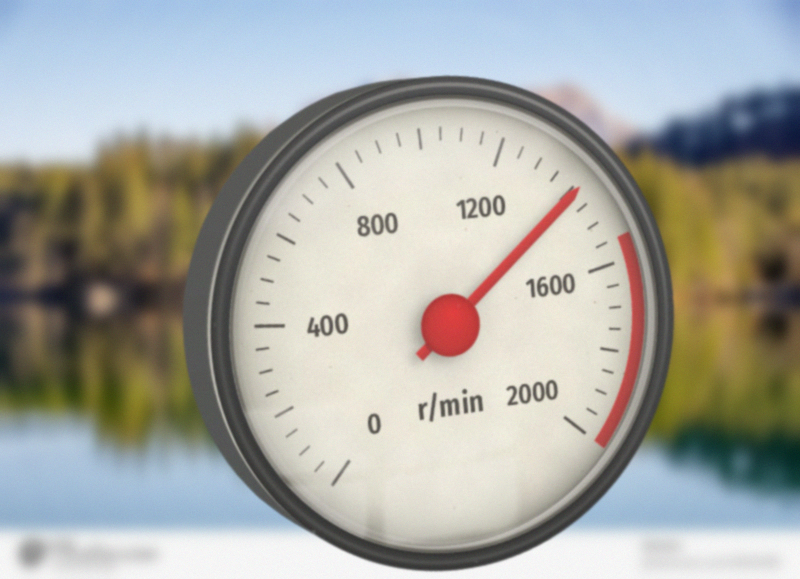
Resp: 1400 rpm
